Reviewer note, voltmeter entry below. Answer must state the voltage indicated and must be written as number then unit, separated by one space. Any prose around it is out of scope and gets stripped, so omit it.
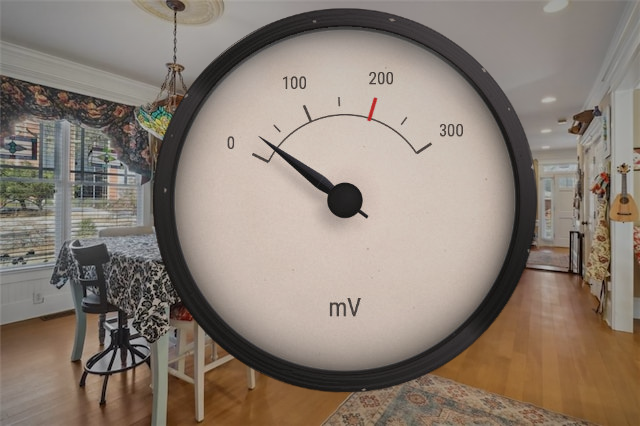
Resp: 25 mV
